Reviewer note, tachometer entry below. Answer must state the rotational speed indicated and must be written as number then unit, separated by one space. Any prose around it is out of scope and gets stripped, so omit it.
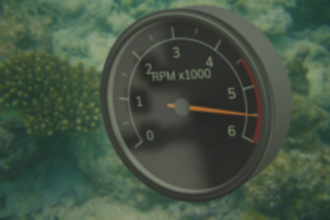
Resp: 5500 rpm
